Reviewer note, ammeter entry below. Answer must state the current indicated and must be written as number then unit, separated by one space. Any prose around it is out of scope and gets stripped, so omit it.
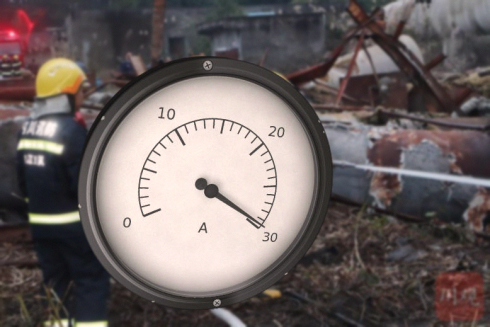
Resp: 29.5 A
